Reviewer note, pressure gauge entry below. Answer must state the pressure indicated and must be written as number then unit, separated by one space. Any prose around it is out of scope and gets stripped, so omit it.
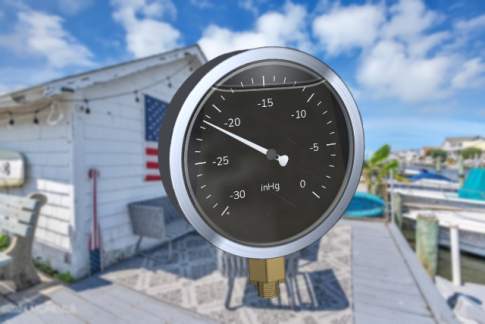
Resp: -21.5 inHg
